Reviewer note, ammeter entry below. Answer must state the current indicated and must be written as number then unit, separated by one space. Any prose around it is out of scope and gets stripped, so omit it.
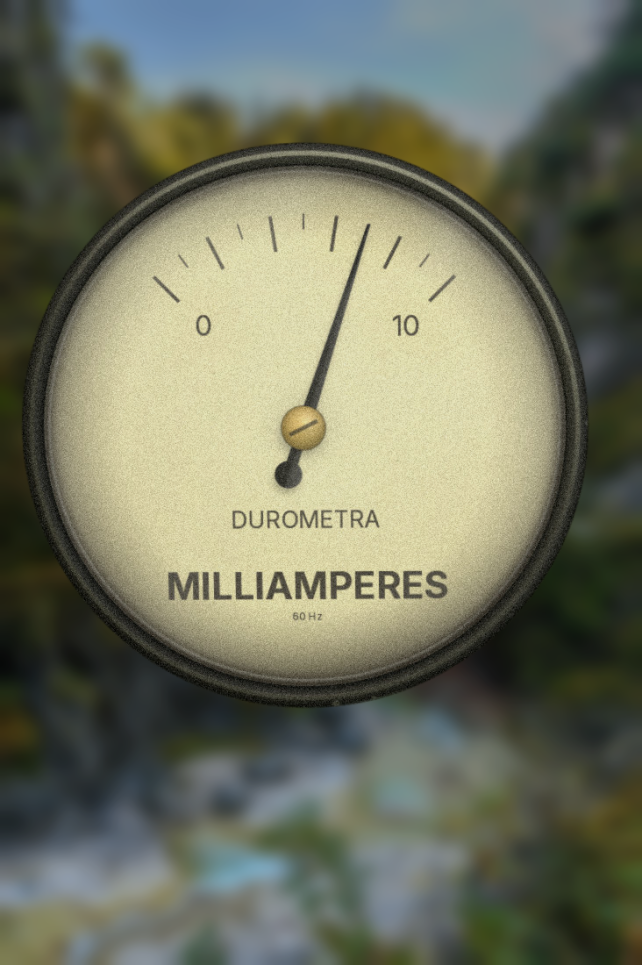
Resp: 7 mA
